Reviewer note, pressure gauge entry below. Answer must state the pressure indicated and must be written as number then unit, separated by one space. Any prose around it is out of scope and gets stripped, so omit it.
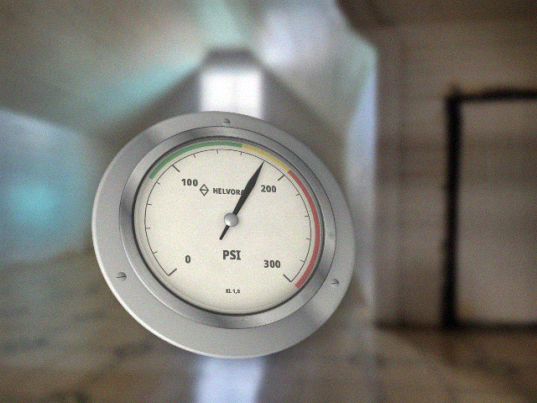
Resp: 180 psi
